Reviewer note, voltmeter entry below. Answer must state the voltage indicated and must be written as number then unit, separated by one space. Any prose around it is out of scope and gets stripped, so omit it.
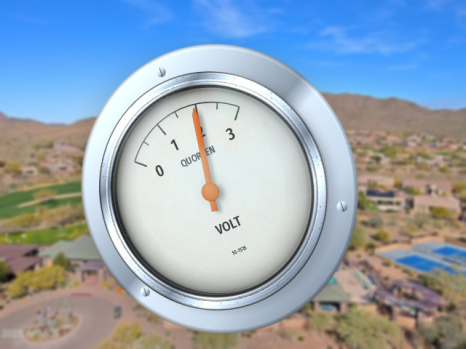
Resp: 2 V
